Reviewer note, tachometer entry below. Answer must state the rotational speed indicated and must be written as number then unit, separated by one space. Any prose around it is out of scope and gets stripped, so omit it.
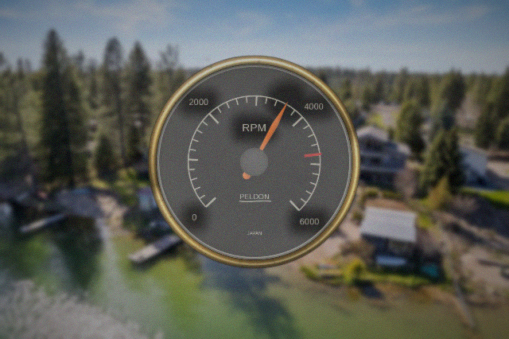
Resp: 3600 rpm
